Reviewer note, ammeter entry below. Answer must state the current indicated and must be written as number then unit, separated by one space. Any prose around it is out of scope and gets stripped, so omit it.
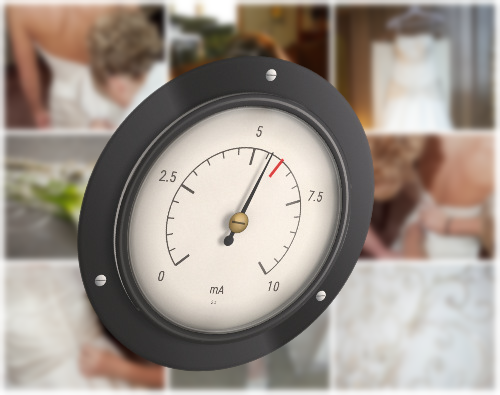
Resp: 5.5 mA
